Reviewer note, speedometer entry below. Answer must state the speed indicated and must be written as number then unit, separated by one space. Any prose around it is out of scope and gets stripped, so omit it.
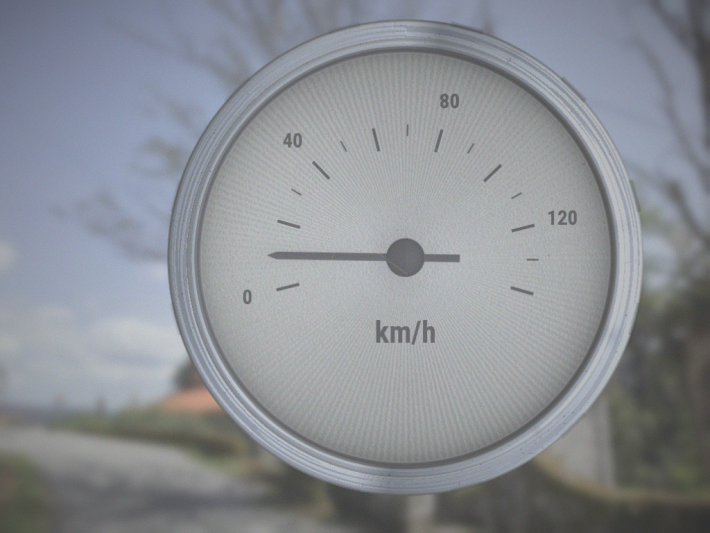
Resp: 10 km/h
